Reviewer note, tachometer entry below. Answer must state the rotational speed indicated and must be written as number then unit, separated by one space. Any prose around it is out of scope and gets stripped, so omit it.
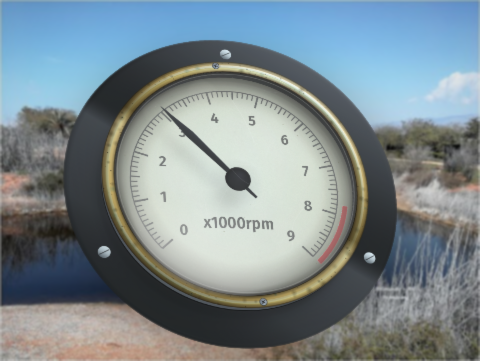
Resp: 3000 rpm
